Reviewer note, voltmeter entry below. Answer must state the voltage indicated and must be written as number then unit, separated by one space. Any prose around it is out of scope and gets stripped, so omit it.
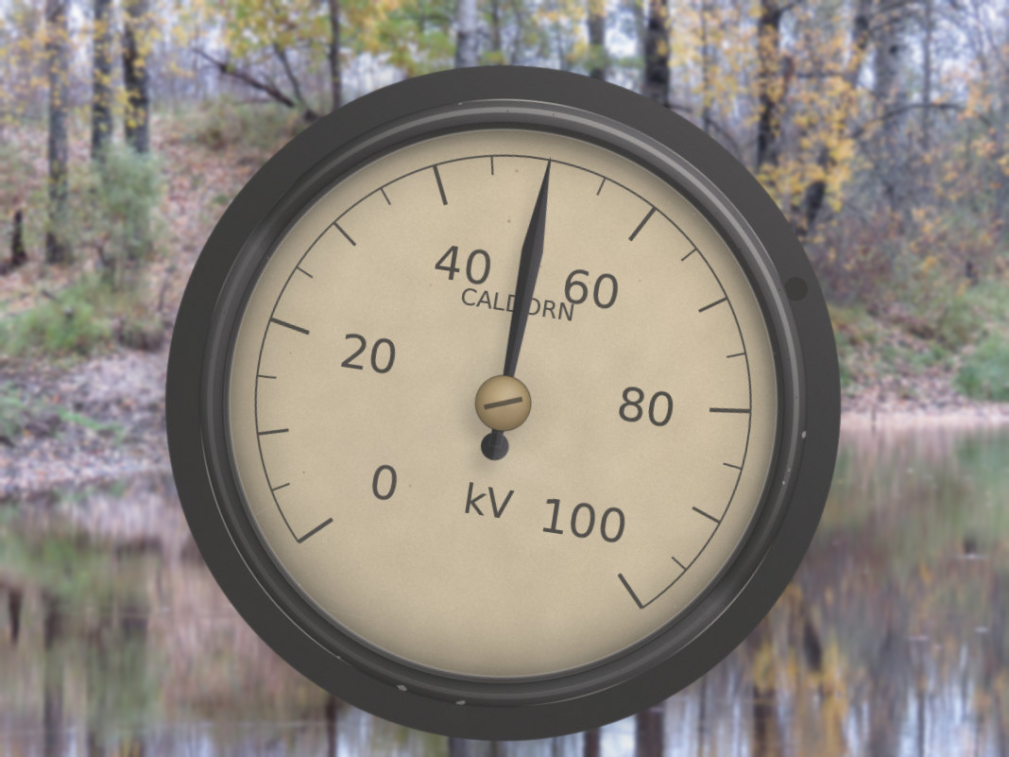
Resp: 50 kV
